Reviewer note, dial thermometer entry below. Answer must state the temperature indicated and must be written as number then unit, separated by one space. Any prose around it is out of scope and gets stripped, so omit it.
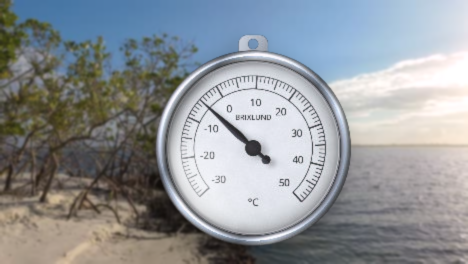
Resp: -5 °C
